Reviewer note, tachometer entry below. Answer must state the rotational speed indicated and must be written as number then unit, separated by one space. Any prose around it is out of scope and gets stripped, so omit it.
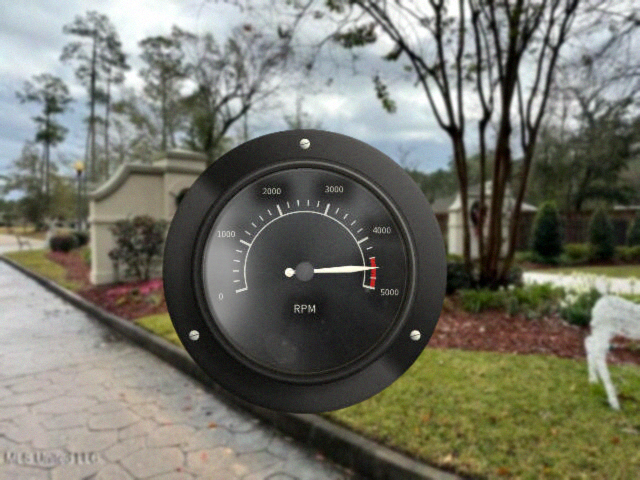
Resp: 4600 rpm
